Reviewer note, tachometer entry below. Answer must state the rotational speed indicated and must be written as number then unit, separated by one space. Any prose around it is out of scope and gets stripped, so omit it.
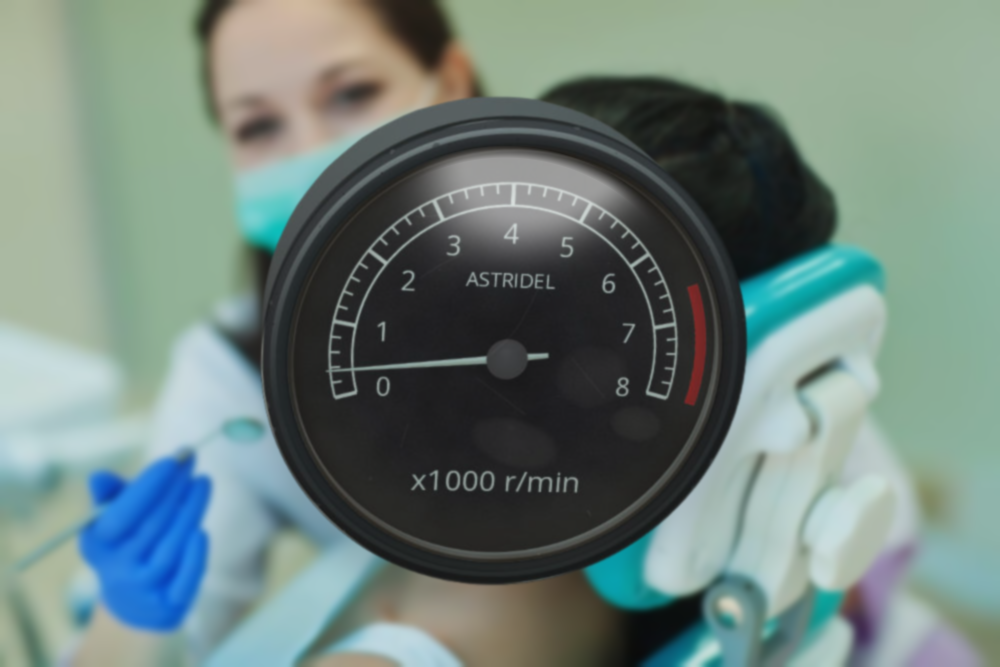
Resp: 400 rpm
